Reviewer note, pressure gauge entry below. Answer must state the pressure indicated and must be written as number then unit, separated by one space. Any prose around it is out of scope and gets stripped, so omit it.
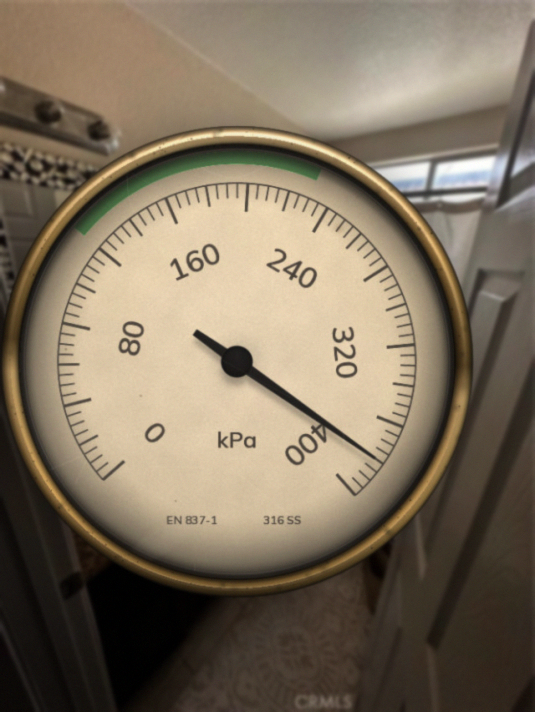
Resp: 380 kPa
